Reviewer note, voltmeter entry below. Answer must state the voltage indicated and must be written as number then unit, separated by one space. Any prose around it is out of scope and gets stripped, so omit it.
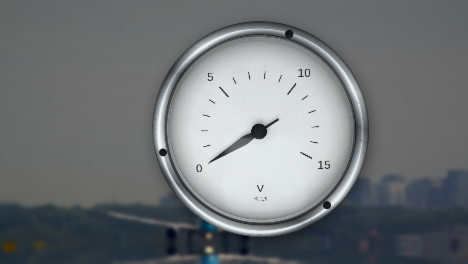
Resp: 0 V
